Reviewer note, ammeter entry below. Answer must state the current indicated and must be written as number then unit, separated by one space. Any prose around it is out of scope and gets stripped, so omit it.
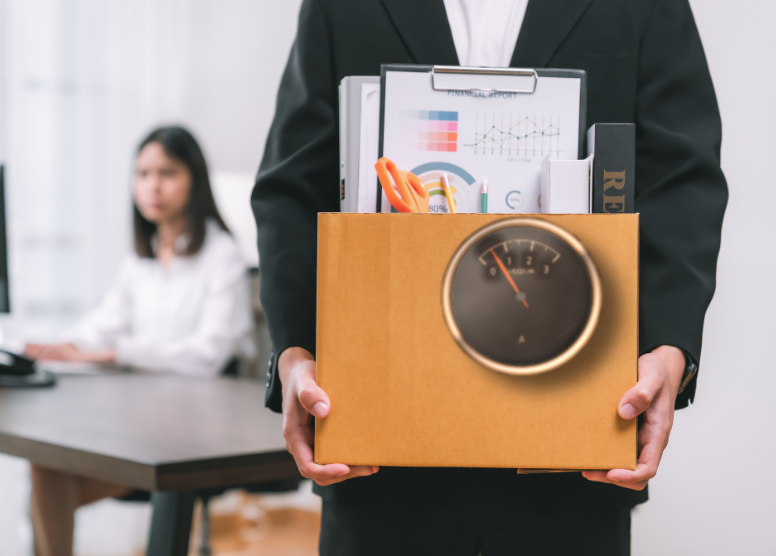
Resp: 0.5 A
